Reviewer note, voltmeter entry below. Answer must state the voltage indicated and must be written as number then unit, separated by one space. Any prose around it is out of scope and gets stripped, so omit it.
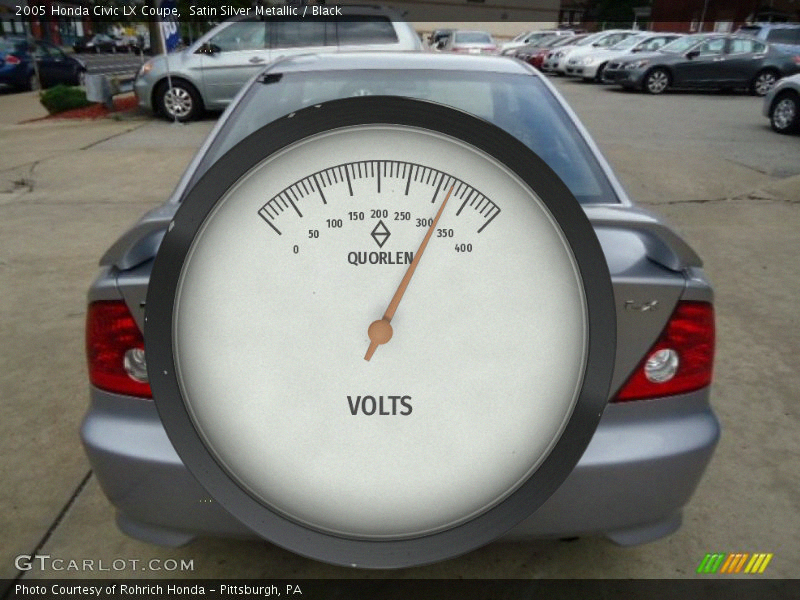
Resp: 320 V
